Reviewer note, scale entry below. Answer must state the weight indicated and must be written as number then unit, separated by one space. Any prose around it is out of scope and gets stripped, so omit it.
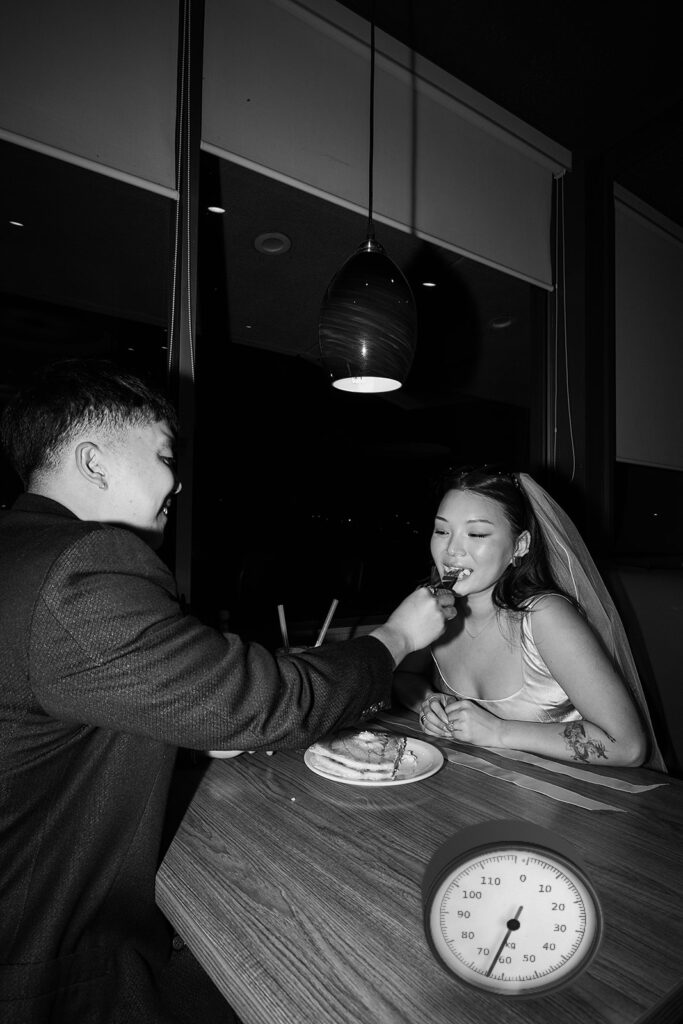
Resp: 65 kg
